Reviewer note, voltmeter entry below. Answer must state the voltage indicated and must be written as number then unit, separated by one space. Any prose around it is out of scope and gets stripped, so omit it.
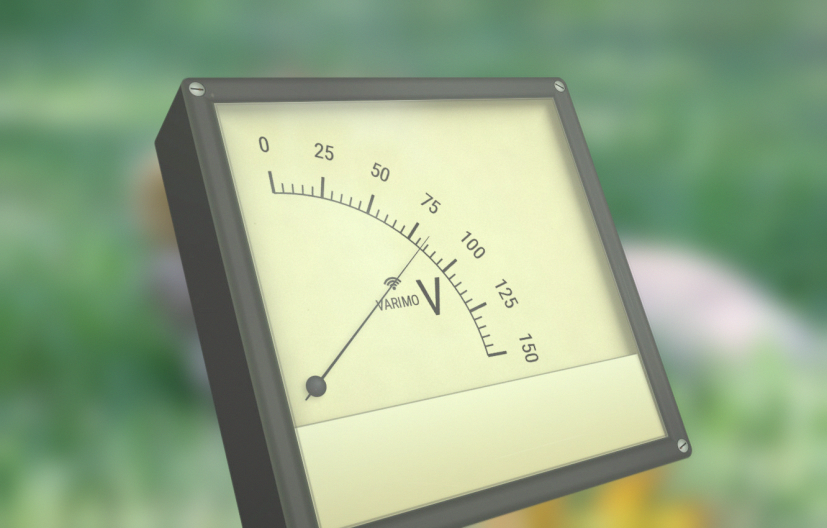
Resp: 82.5 V
